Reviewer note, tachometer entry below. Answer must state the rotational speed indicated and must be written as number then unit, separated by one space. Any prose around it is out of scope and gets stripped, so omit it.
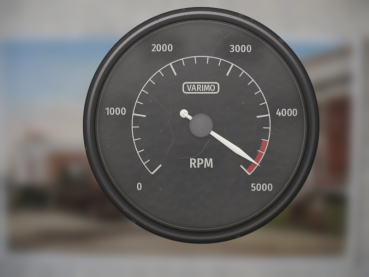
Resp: 4800 rpm
